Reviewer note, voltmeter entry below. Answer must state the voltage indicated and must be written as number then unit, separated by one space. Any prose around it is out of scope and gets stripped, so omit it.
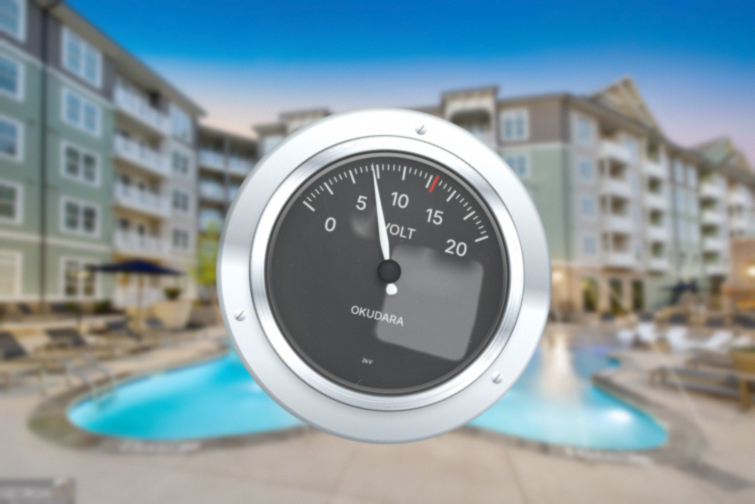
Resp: 7 V
